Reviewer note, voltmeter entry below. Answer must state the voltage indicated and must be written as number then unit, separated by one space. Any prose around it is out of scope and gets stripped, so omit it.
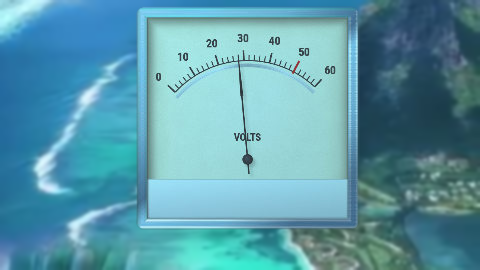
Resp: 28 V
